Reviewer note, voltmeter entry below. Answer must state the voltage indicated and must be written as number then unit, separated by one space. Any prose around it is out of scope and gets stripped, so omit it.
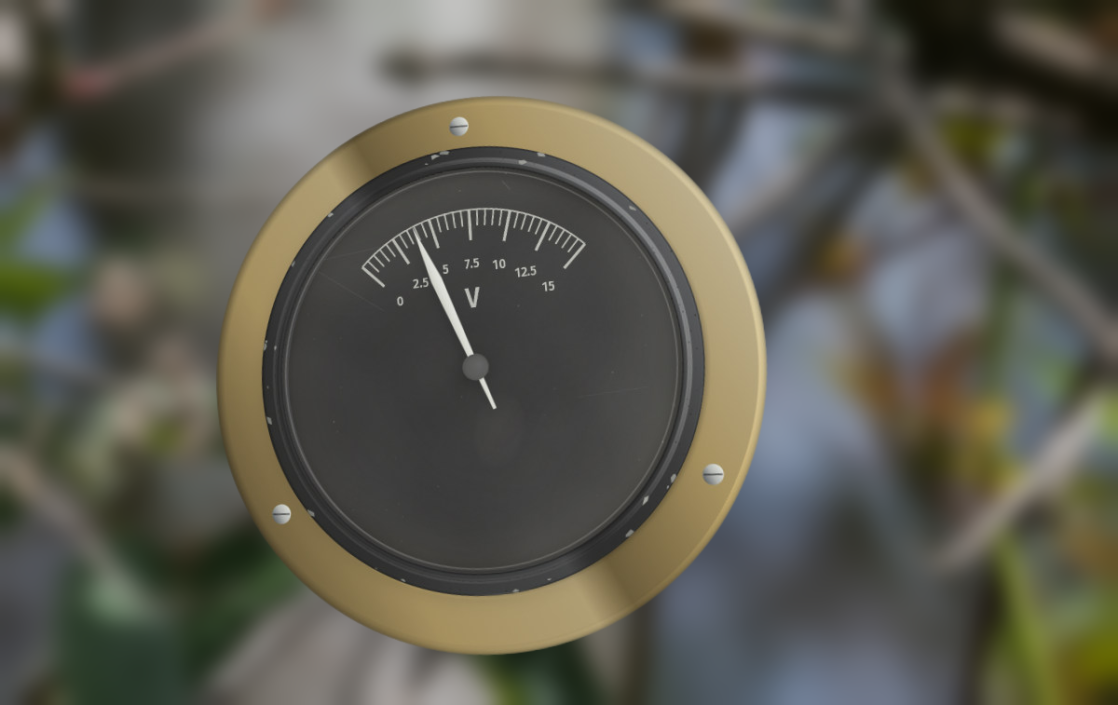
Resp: 4 V
